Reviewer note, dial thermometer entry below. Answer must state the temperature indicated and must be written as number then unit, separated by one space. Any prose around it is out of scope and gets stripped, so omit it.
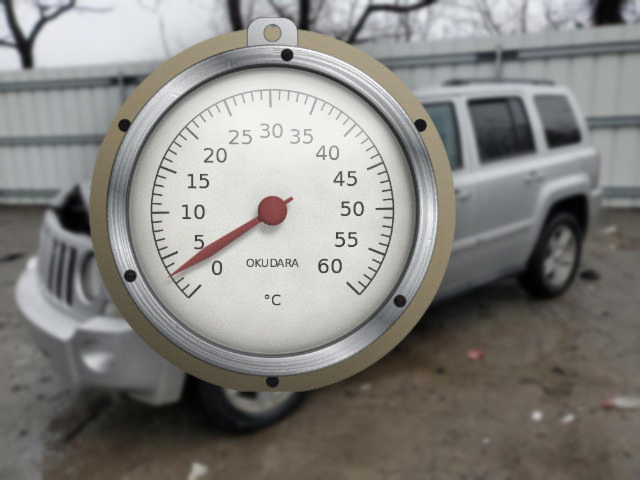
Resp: 3 °C
